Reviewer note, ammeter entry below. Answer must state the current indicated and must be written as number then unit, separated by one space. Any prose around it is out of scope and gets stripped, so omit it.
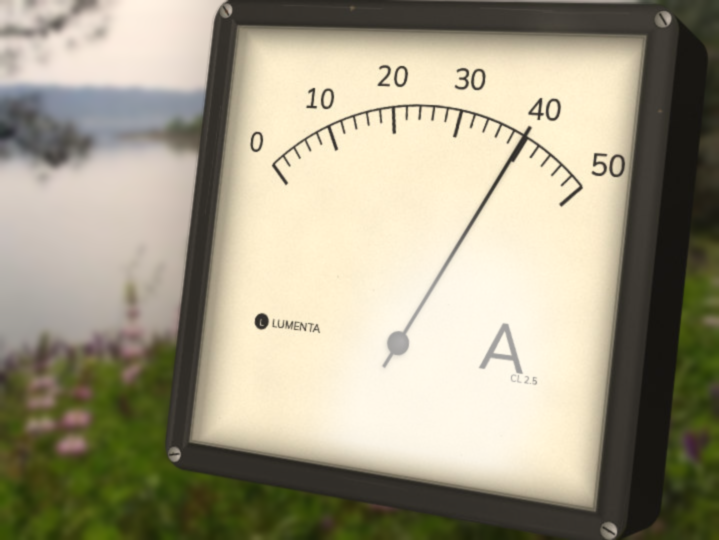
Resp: 40 A
